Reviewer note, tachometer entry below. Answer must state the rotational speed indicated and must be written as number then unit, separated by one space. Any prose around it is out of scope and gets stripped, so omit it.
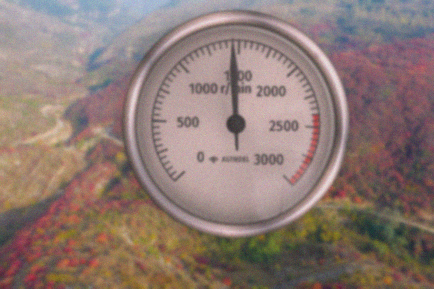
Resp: 1450 rpm
